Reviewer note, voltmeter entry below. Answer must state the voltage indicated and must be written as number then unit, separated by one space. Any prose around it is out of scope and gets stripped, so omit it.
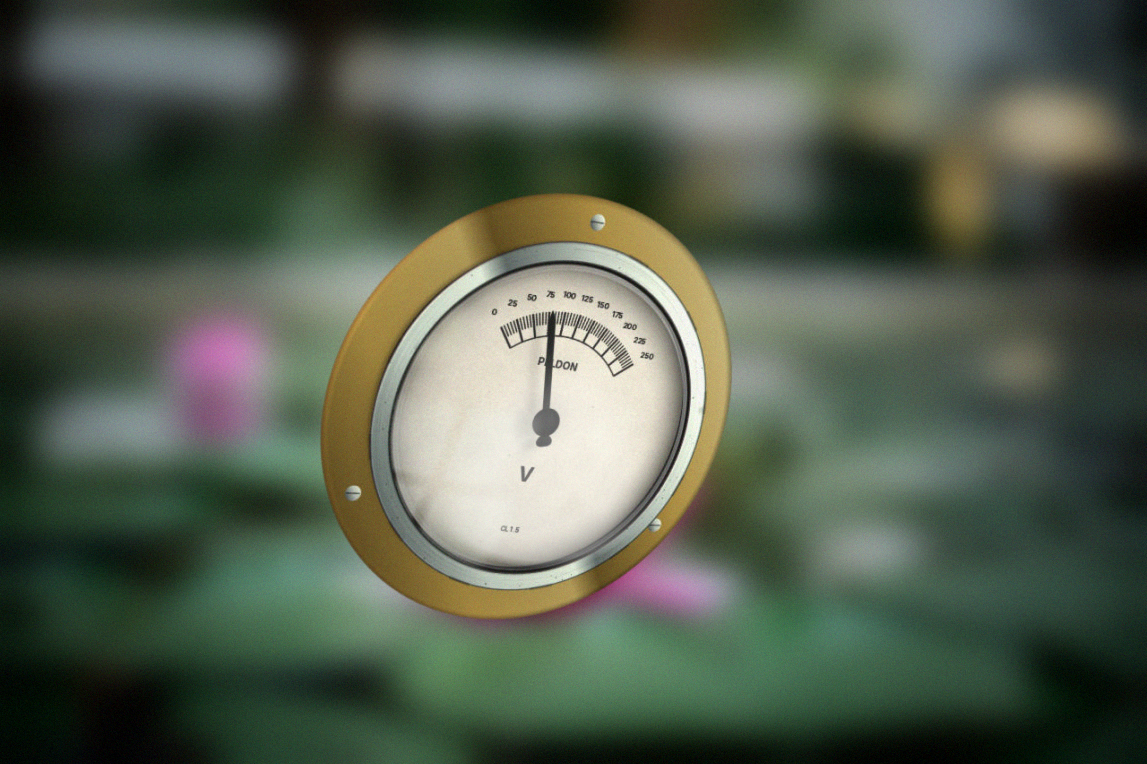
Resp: 75 V
